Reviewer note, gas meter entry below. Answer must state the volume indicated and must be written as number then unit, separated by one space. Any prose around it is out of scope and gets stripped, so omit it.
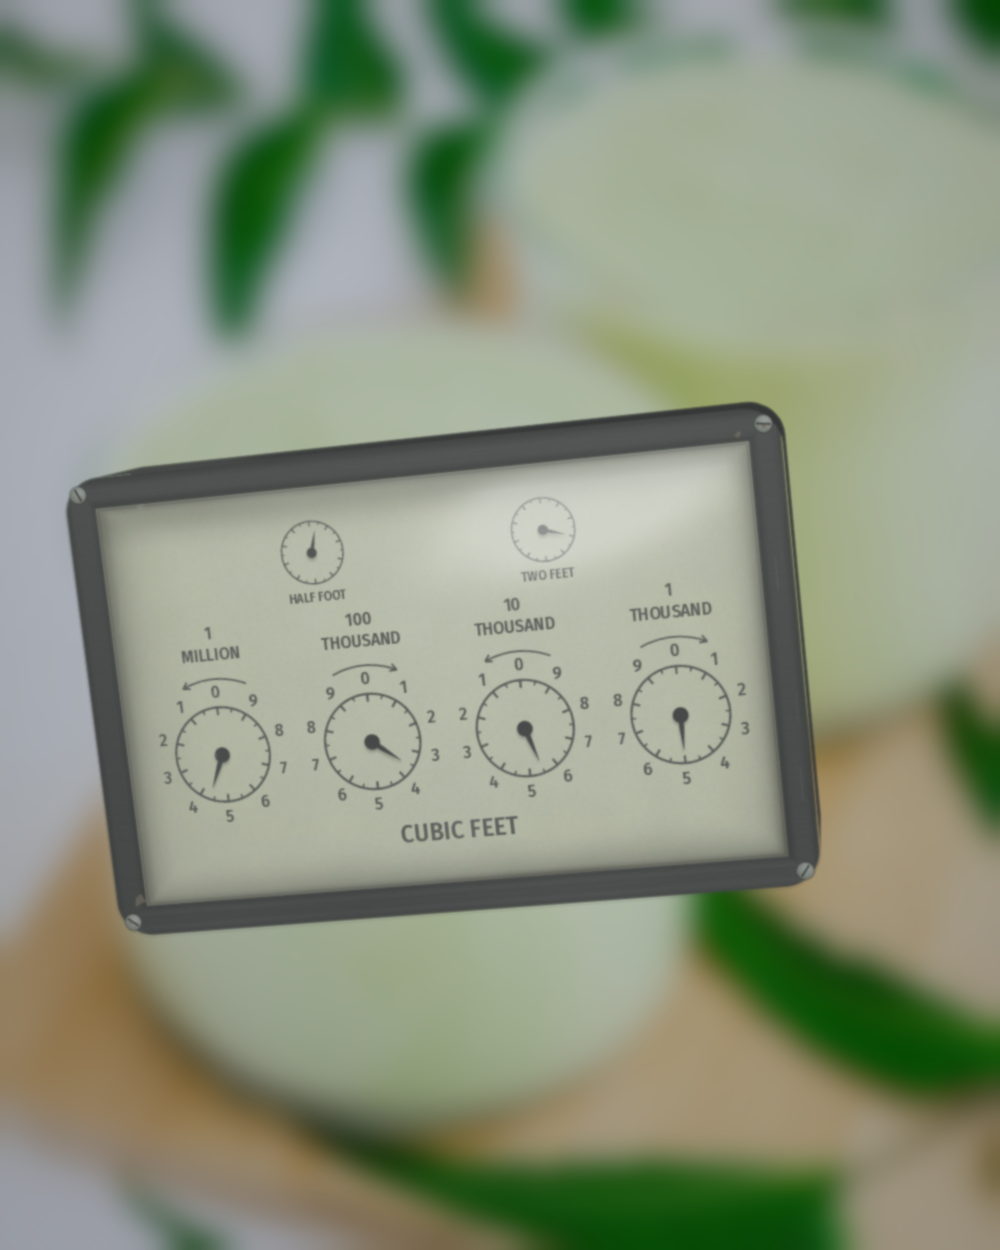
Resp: 435500 ft³
